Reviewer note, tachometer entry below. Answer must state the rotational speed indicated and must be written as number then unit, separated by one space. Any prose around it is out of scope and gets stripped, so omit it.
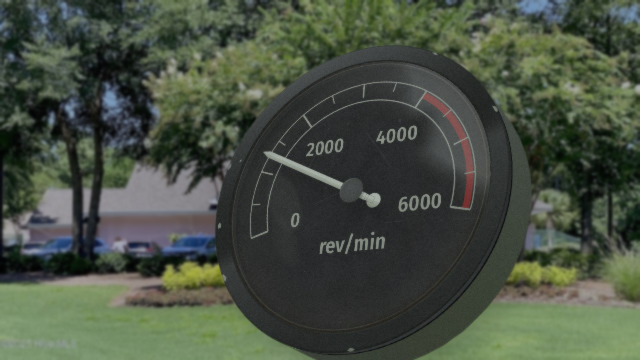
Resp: 1250 rpm
